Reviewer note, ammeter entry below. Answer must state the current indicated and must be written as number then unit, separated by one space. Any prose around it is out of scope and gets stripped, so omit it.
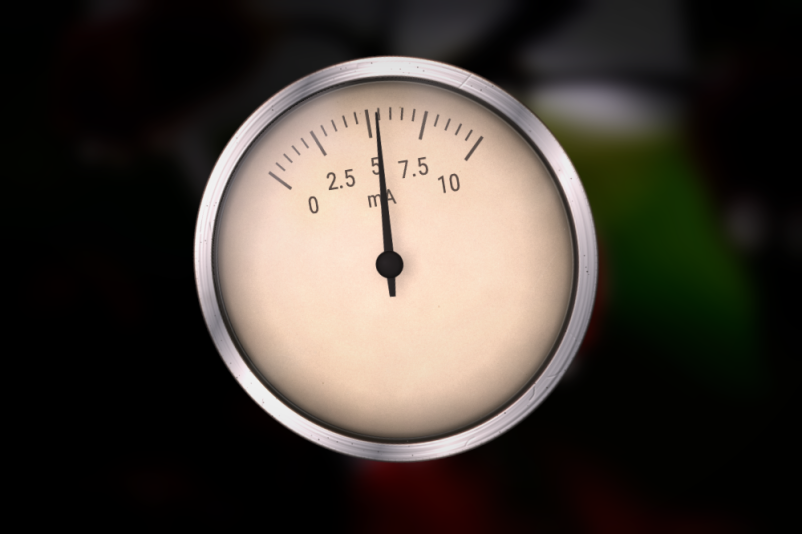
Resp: 5.5 mA
